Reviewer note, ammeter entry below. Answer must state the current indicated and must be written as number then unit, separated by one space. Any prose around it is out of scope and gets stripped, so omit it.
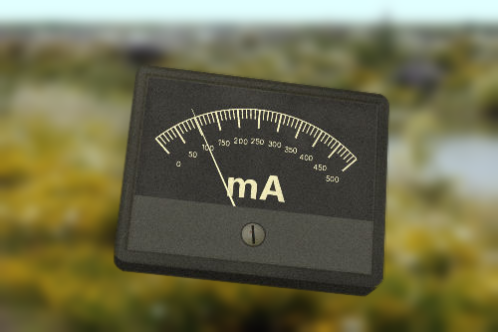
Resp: 100 mA
